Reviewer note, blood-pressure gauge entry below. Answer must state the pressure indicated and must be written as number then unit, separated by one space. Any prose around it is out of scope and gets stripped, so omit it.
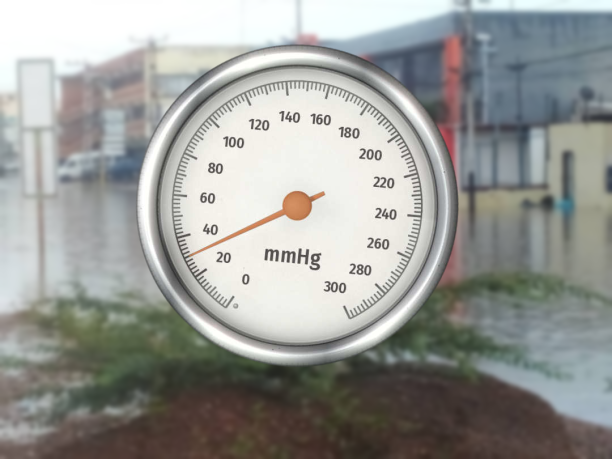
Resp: 30 mmHg
